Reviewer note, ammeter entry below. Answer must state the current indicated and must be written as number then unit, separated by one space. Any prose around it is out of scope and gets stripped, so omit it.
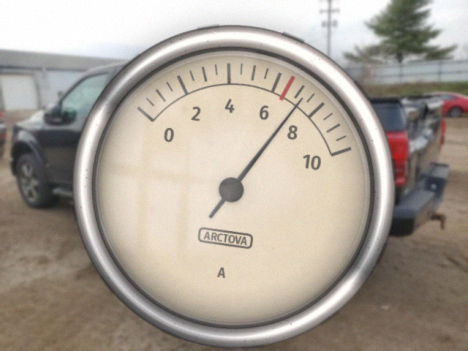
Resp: 7.25 A
